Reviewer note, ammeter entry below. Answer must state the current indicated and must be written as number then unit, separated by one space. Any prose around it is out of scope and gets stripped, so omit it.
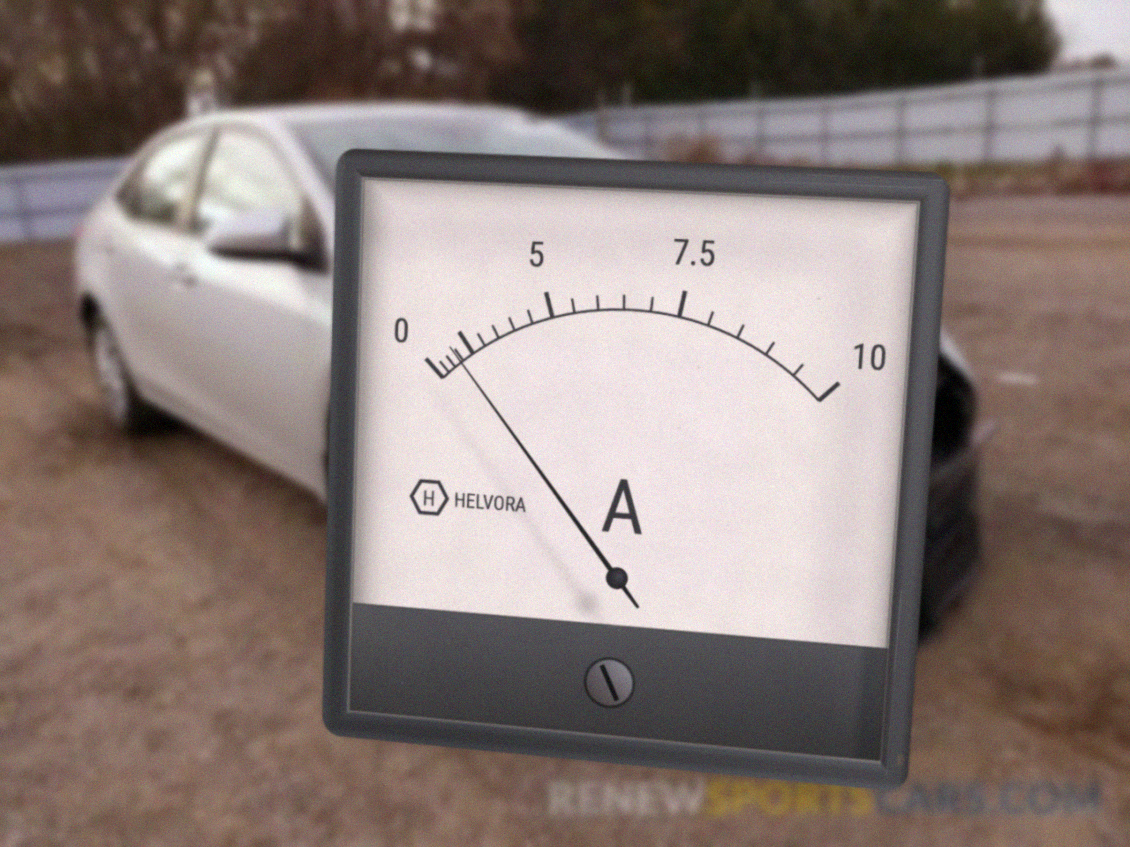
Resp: 2 A
